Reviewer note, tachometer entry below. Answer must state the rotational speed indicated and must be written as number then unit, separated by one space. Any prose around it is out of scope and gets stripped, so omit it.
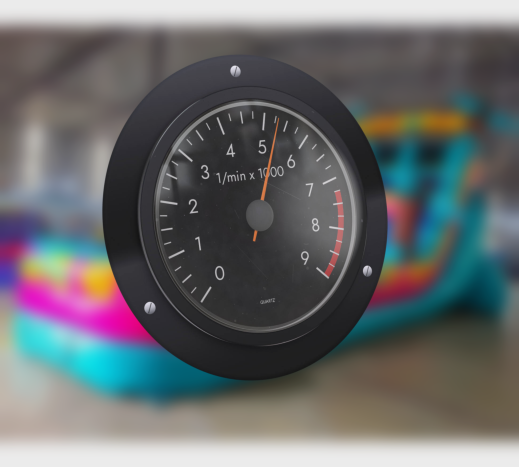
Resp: 5250 rpm
